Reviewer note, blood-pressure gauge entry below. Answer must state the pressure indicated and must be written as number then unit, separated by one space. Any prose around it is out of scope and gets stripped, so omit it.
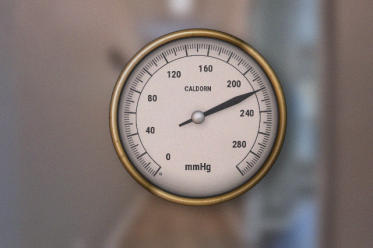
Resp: 220 mmHg
